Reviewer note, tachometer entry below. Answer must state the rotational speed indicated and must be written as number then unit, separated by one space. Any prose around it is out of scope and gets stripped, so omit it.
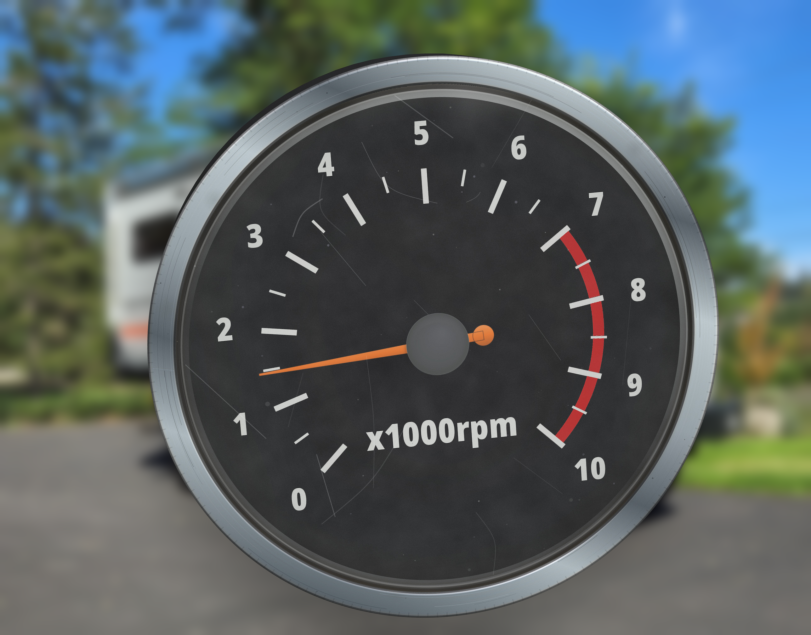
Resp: 1500 rpm
